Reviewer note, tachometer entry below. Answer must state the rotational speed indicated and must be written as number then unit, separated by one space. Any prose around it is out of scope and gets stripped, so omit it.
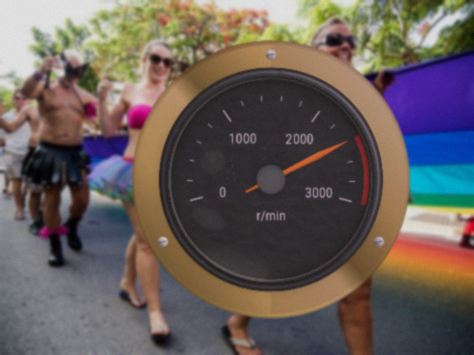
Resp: 2400 rpm
